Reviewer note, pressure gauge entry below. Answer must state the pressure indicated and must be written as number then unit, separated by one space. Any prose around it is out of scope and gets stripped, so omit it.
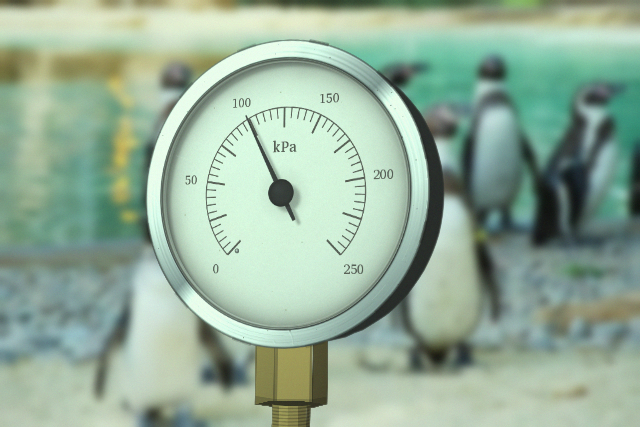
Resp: 100 kPa
